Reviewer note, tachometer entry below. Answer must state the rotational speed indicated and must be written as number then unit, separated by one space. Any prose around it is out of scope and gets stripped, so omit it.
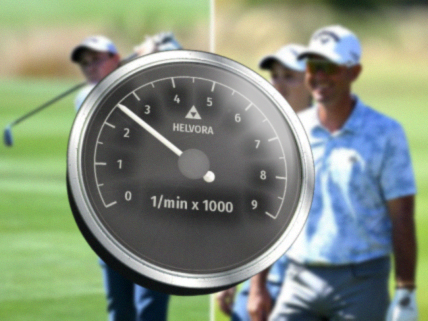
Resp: 2500 rpm
